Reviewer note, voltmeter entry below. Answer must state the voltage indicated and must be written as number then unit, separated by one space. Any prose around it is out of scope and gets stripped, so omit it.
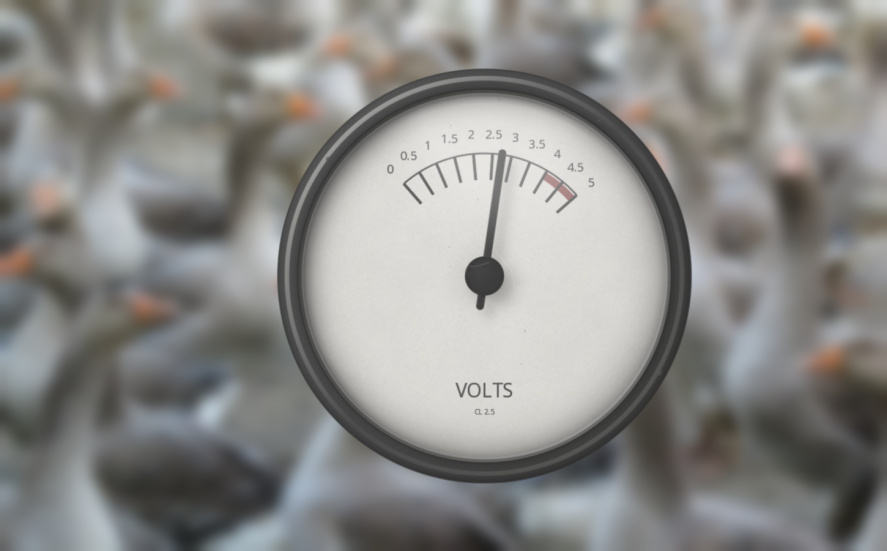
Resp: 2.75 V
